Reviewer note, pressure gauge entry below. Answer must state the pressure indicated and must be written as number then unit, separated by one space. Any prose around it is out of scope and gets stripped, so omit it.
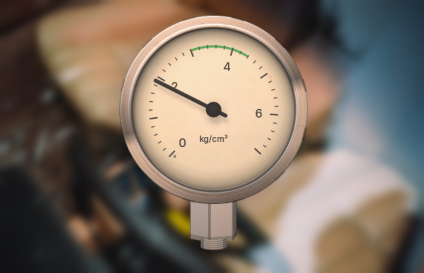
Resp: 1.9 kg/cm²
